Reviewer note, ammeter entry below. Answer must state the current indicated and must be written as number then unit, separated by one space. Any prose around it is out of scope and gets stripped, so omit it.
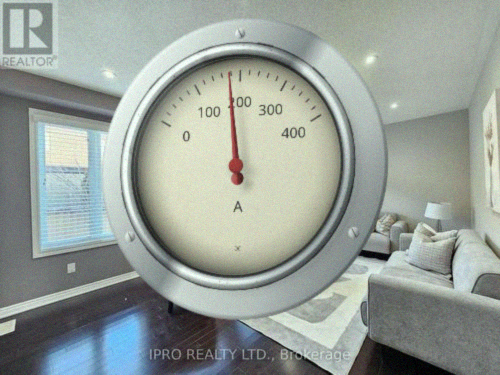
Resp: 180 A
